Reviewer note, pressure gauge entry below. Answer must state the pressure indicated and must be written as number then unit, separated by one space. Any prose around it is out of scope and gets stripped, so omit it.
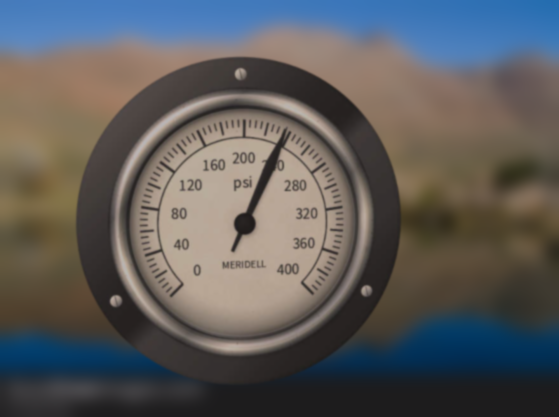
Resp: 235 psi
